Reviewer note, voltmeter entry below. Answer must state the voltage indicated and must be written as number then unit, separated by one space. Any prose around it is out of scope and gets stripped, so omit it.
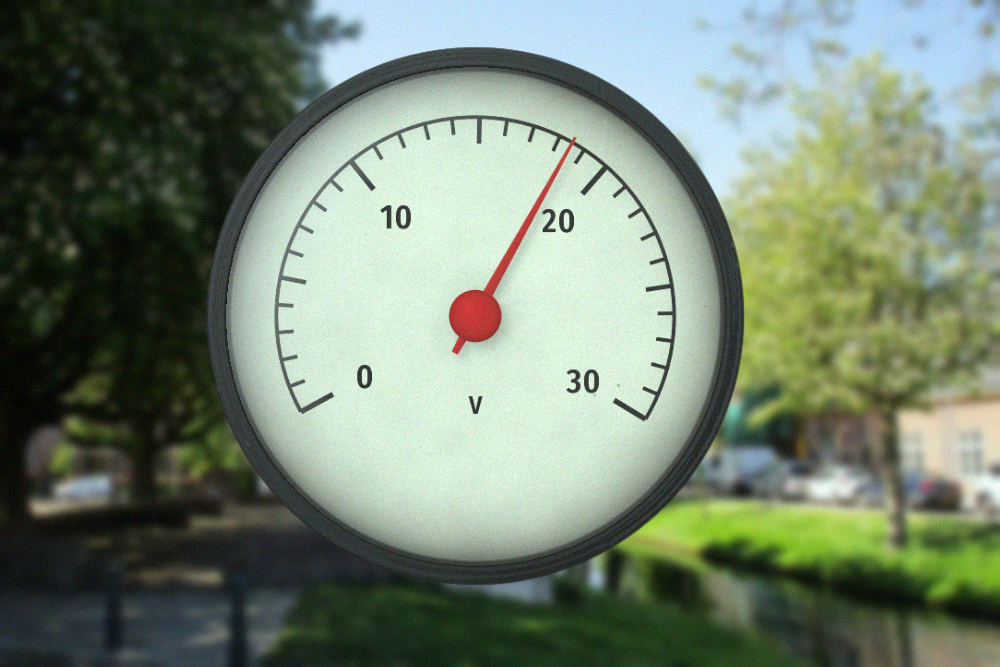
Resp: 18.5 V
